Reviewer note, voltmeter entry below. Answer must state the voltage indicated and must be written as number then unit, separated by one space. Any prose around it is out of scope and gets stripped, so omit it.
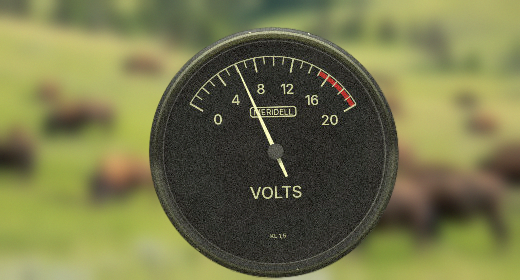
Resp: 6 V
